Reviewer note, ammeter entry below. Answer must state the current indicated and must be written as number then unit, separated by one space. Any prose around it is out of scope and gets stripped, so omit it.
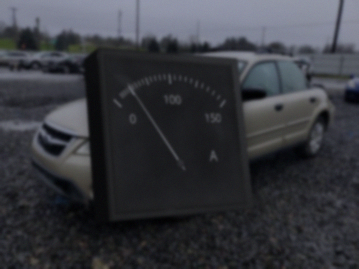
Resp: 50 A
